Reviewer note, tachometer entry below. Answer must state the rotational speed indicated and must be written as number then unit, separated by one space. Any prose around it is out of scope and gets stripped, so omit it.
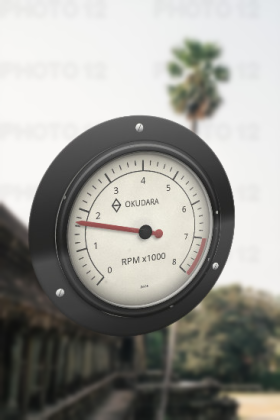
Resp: 1700 rpm
